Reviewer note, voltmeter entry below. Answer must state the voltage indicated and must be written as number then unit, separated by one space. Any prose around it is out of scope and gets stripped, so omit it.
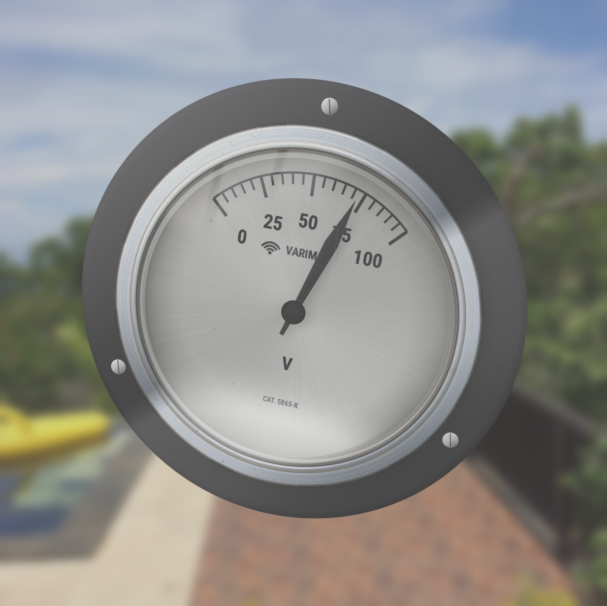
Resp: 72.5 V
